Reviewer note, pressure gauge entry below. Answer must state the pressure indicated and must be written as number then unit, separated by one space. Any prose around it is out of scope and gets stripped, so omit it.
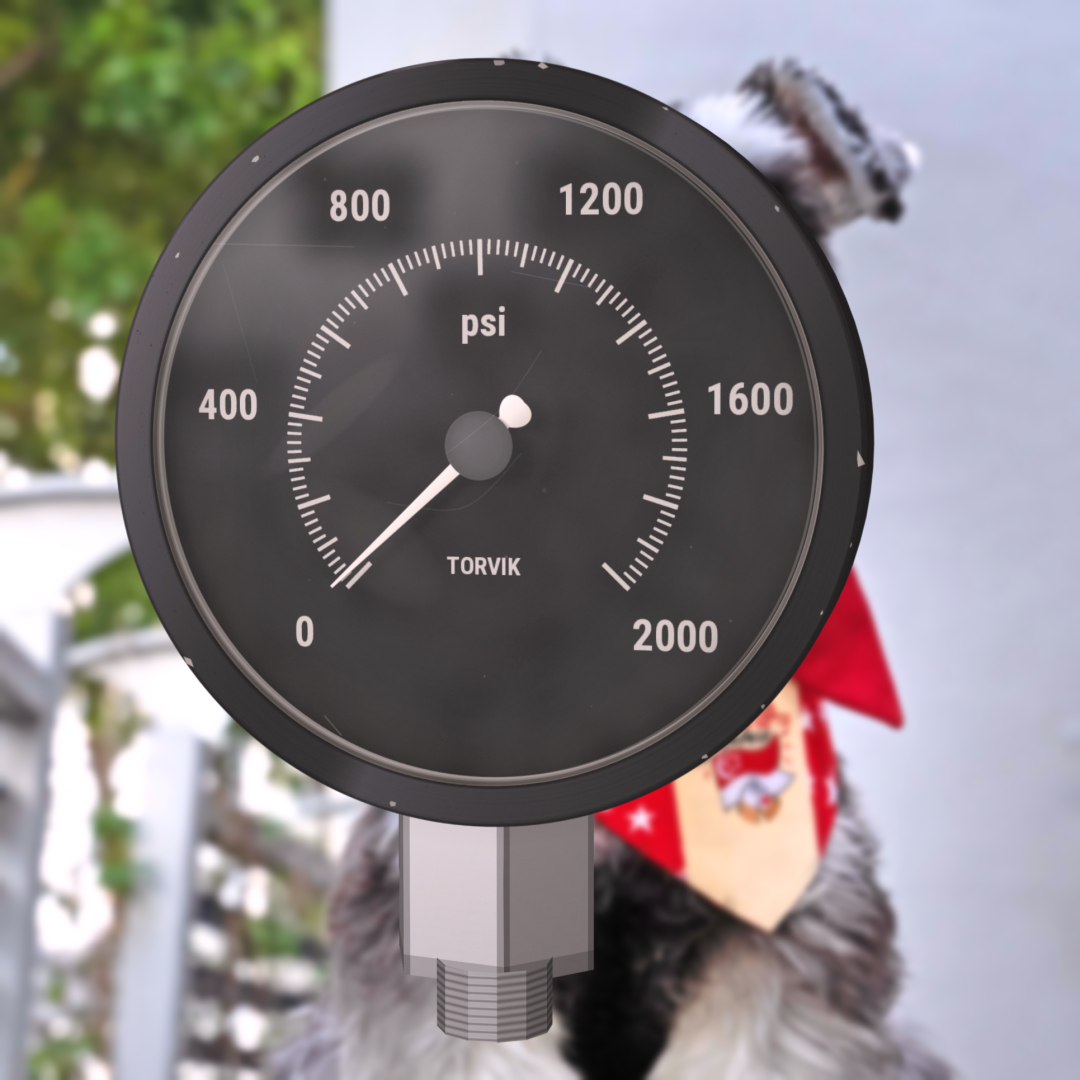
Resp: 20 psi
